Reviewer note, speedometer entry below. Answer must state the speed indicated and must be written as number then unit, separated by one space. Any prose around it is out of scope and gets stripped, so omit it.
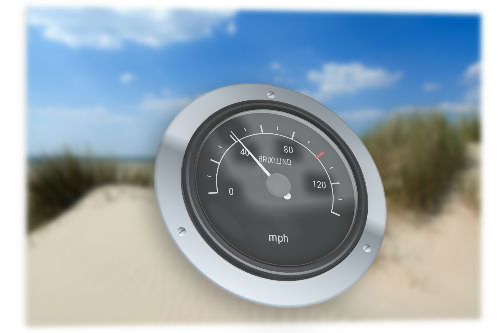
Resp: 40 mph
